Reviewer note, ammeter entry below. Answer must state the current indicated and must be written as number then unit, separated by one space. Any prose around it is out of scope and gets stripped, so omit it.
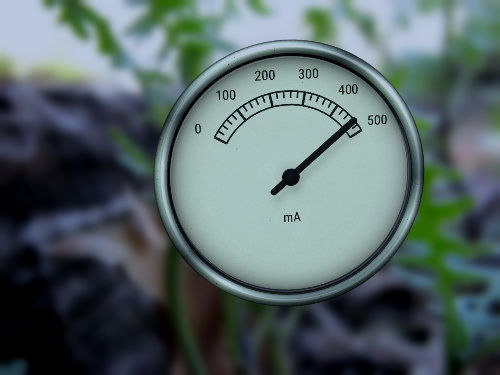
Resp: 460 mA
